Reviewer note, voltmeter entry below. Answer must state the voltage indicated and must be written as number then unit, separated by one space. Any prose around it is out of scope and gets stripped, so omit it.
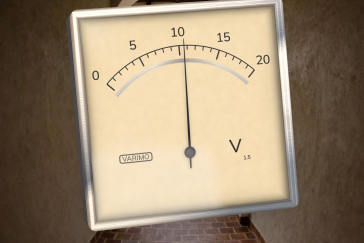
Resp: 10.5 V
